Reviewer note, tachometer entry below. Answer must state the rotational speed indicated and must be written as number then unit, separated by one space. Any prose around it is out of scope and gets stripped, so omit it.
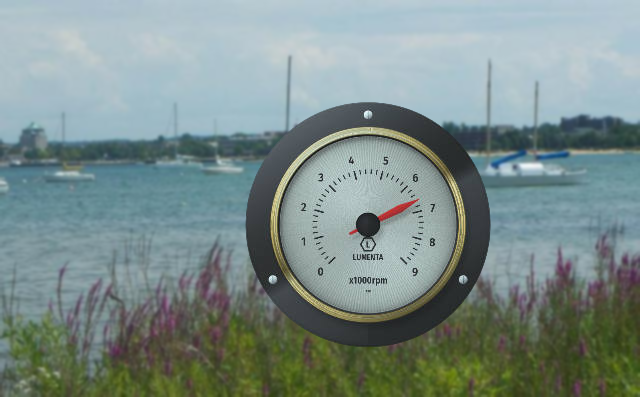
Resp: 6600 rpm
